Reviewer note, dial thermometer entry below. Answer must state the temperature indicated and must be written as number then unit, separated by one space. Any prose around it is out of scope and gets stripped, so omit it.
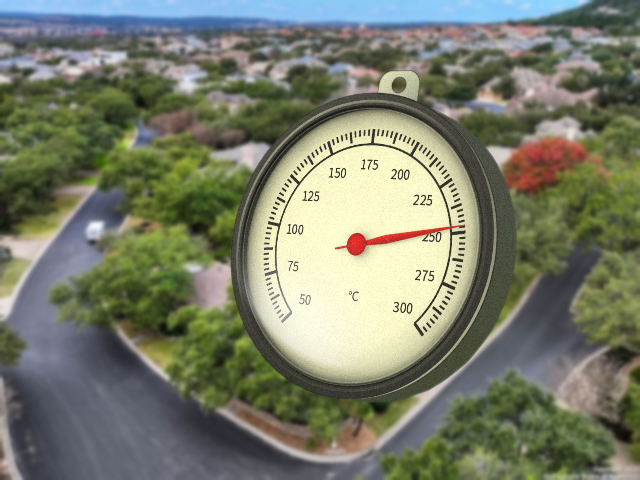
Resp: 247.5 °C
